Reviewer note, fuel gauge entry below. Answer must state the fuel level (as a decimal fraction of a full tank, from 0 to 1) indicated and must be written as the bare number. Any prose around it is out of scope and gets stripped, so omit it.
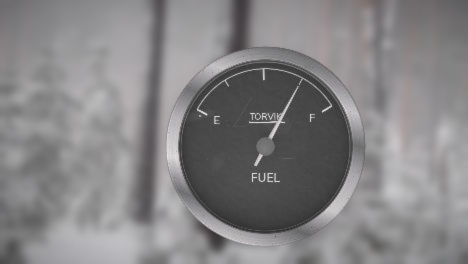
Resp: 0.75
